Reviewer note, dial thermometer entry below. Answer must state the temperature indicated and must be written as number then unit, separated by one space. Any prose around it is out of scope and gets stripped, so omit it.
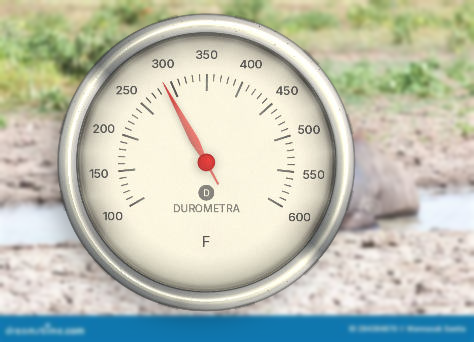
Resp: 290 °F
